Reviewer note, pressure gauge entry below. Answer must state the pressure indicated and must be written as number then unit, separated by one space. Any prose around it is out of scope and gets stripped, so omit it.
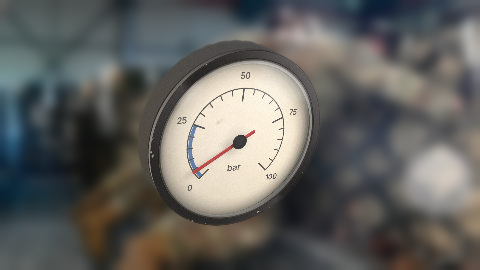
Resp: 5 bar
